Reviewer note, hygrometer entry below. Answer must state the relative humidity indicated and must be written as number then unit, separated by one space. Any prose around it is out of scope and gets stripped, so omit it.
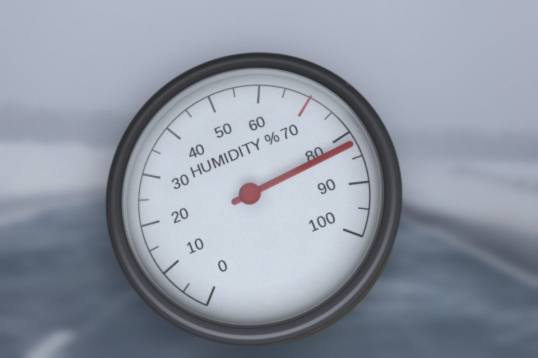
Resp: 82.5 %
